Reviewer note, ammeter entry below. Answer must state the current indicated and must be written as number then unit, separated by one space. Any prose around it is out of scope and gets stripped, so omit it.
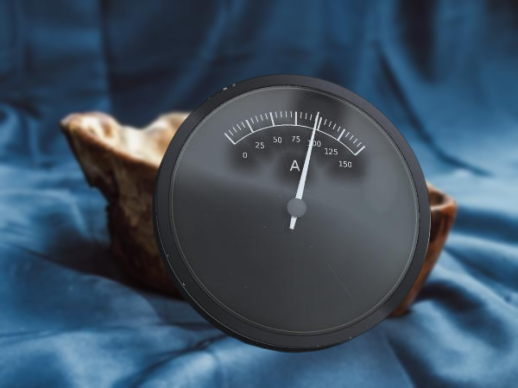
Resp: 95 A
